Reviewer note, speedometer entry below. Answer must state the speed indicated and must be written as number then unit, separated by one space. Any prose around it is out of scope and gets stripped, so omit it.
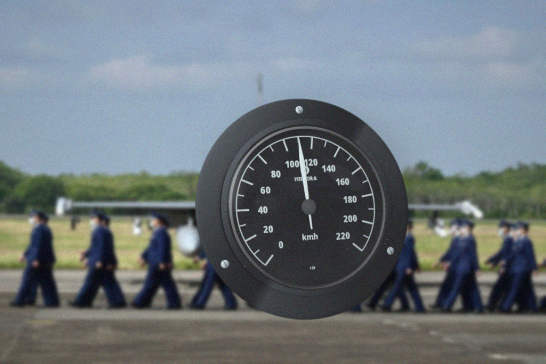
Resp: 110 km/h
